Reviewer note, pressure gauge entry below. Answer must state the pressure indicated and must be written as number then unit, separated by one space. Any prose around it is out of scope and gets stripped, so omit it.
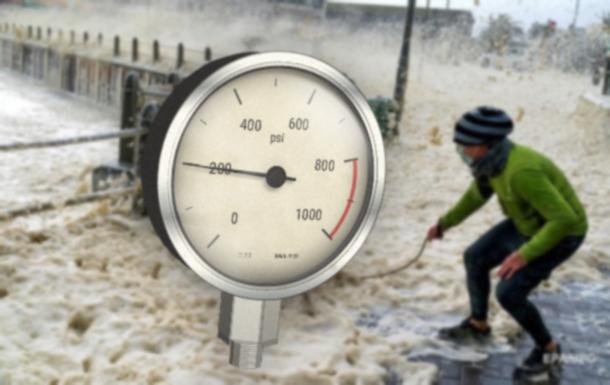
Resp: 200 psi
